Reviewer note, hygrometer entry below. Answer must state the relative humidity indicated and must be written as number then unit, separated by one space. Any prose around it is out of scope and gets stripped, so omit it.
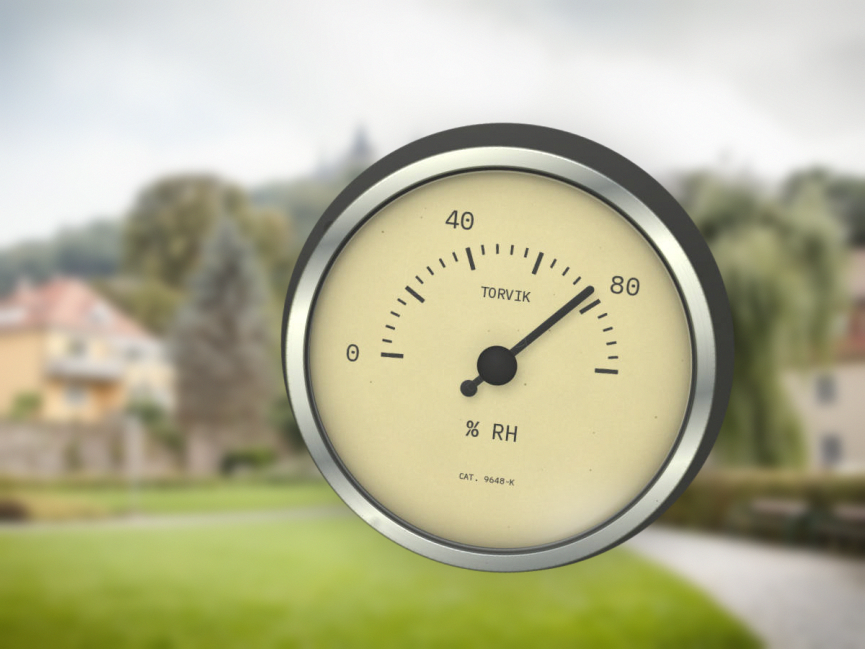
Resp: 76 %
